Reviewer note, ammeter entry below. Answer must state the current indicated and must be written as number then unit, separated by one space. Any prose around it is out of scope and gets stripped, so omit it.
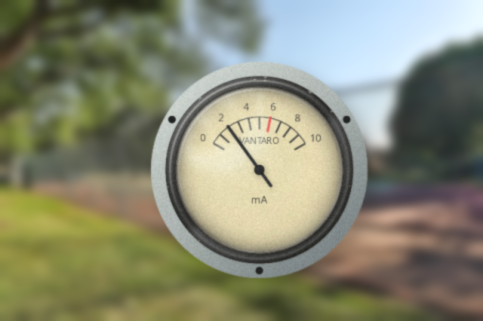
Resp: 2 mA
